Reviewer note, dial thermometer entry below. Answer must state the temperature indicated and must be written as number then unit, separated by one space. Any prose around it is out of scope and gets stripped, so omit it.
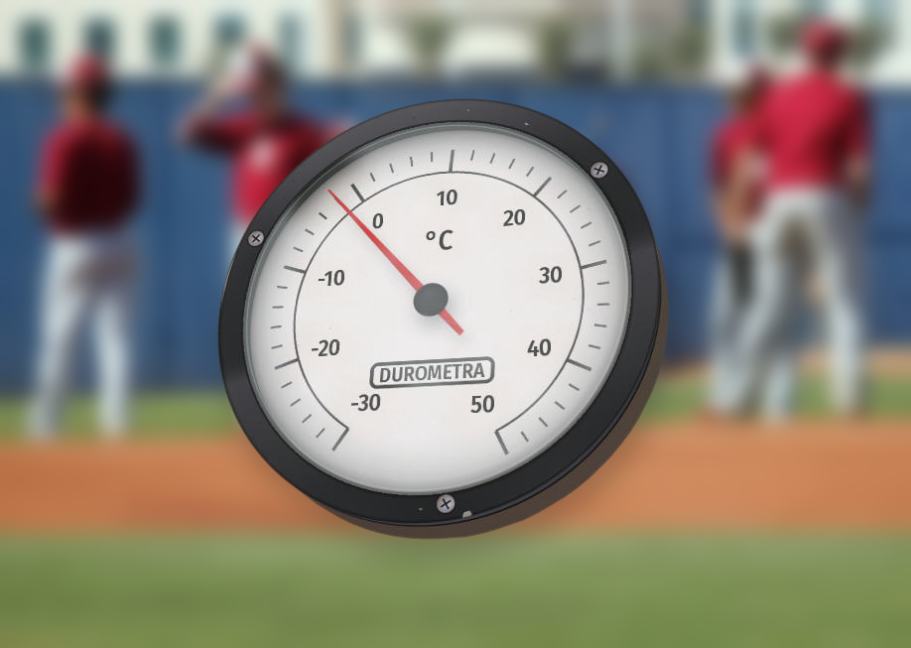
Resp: -2 °C
